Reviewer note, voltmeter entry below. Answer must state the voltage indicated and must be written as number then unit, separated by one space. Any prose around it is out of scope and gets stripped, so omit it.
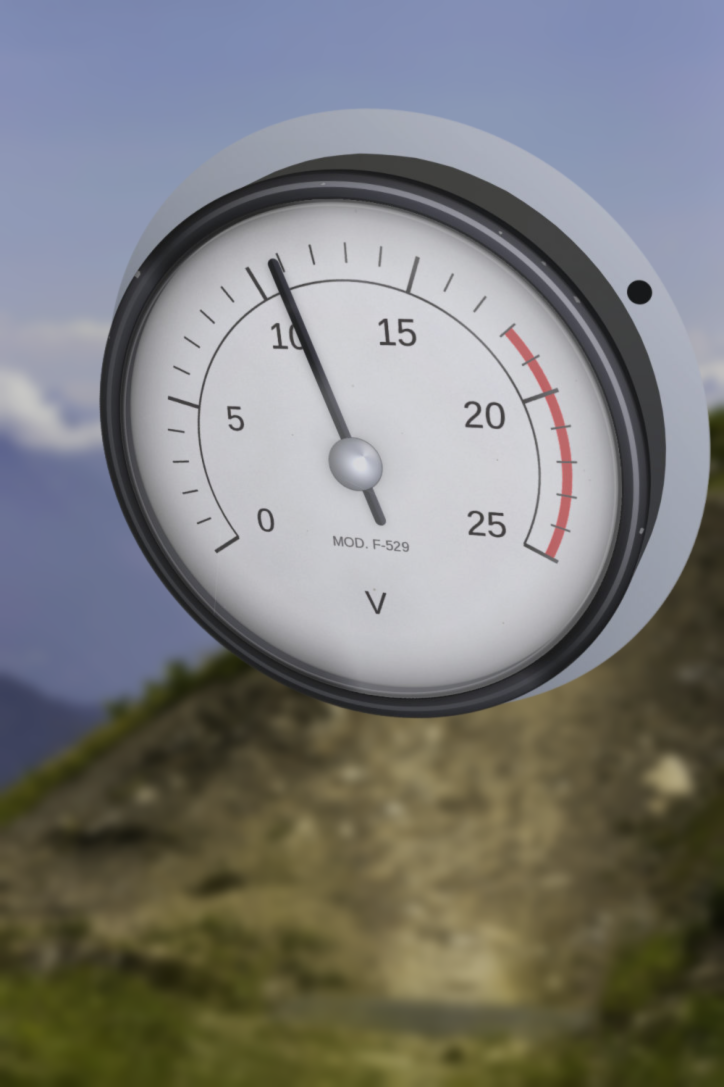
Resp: 11 V
